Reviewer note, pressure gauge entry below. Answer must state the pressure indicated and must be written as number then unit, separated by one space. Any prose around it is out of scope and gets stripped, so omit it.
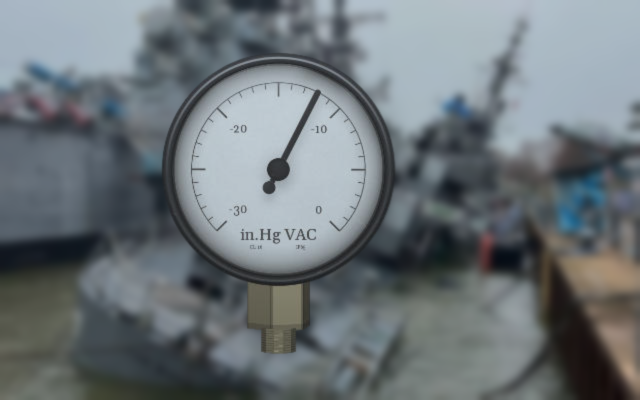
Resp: -12 inHg
